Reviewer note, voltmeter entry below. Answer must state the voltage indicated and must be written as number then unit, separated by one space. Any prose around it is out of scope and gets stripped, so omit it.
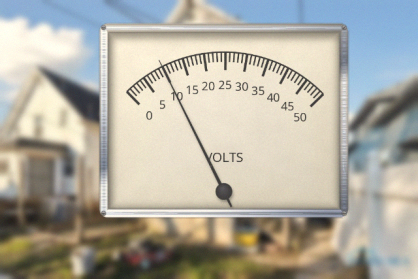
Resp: 10 V
